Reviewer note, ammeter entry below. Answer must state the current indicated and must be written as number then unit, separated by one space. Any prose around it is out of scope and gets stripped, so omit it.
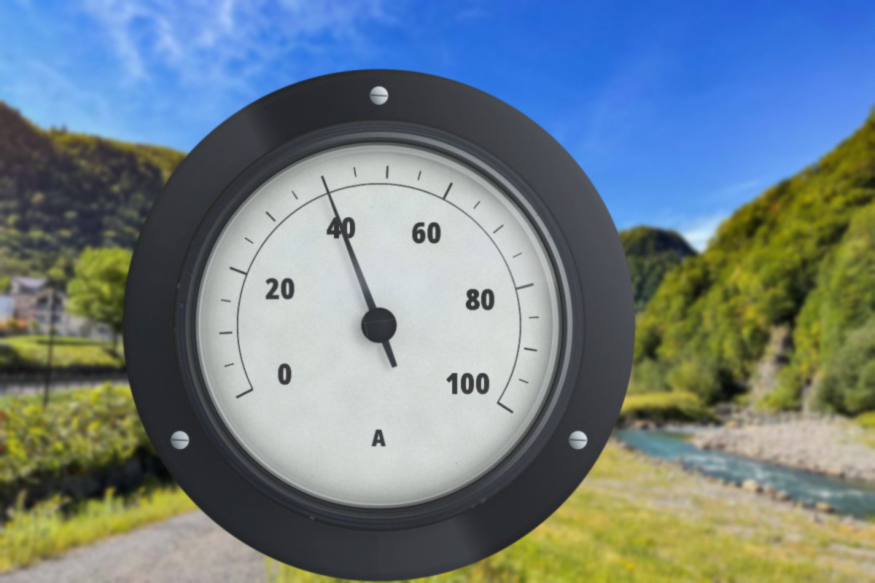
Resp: 40 A
